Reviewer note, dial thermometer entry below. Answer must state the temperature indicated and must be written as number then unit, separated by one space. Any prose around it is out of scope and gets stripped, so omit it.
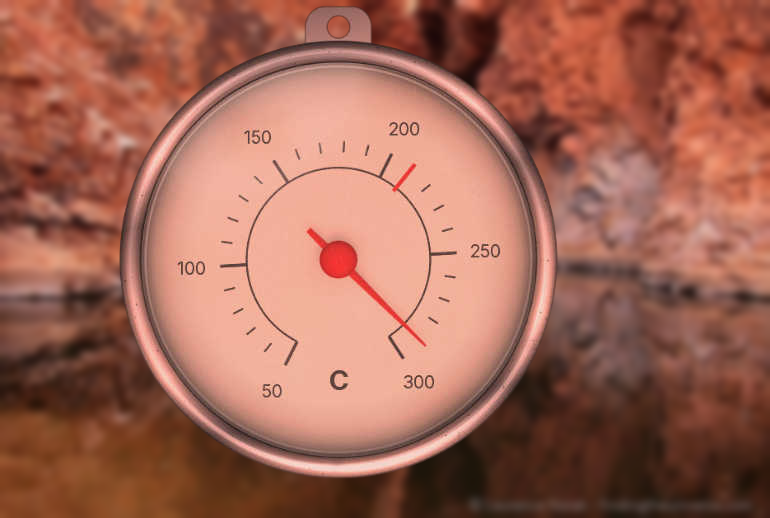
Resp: 290 °C
